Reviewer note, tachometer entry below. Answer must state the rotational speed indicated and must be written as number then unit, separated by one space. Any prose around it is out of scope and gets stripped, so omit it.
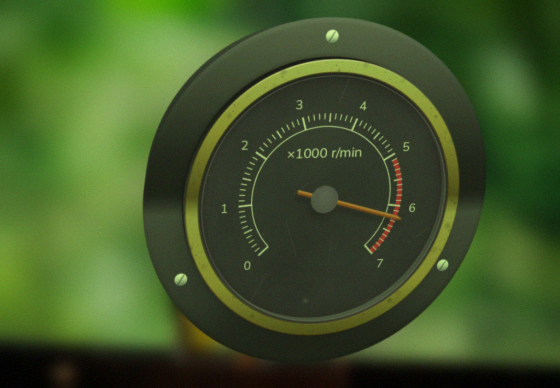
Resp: 6200 rpm
